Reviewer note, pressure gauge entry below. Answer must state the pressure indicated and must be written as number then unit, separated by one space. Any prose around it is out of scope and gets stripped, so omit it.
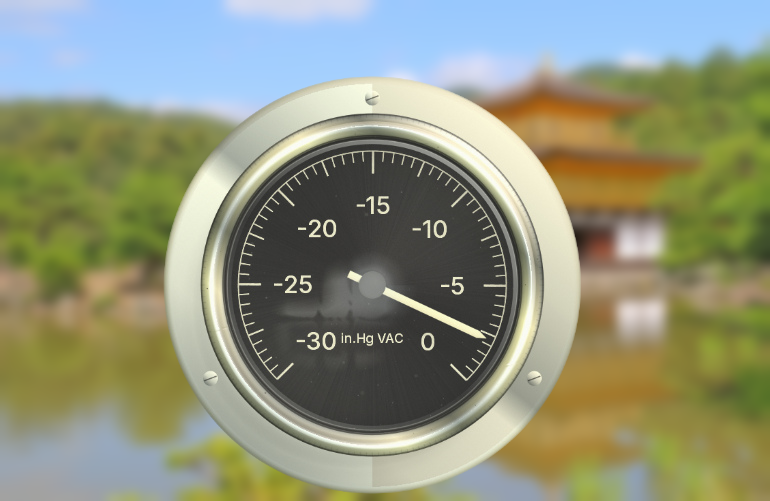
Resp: -2.25 inHg
